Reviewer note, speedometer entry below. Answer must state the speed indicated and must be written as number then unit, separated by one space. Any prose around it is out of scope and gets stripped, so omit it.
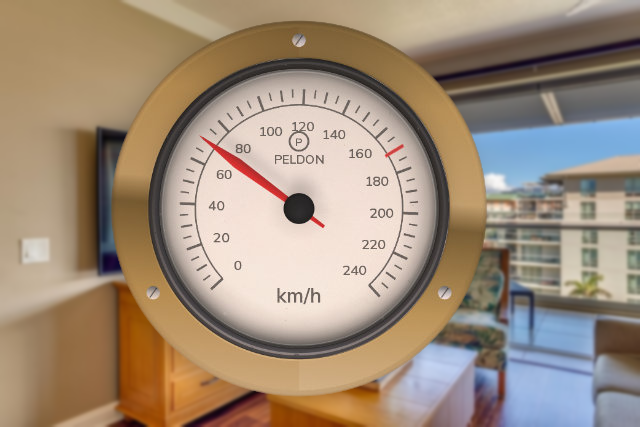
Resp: 70 km/h
